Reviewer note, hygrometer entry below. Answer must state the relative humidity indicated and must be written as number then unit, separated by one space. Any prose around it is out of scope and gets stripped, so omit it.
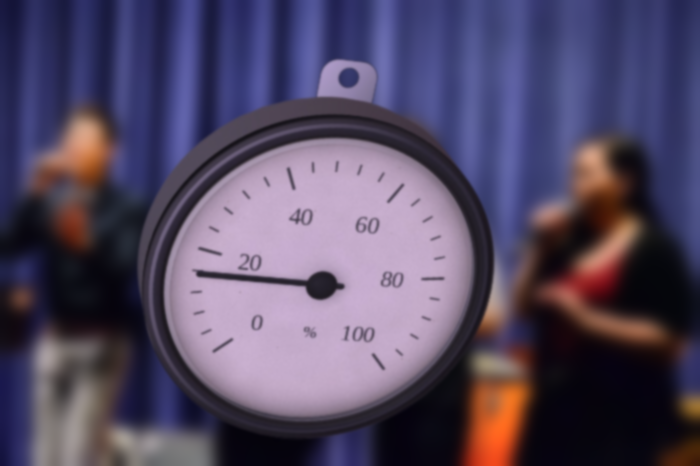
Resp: 16 %
